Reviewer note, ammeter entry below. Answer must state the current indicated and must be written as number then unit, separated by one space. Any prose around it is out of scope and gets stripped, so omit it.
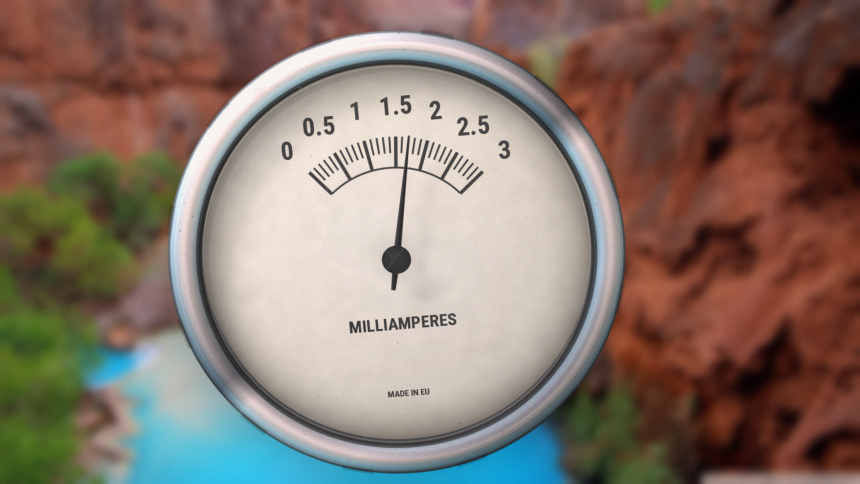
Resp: 1.7 mA
